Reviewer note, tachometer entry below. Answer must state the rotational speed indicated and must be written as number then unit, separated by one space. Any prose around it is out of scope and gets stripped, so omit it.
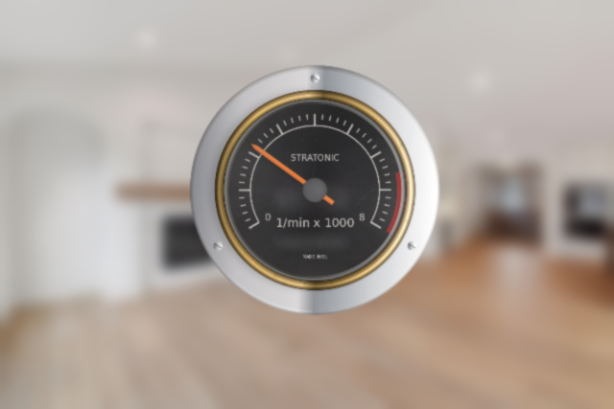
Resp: 2200 rpm
